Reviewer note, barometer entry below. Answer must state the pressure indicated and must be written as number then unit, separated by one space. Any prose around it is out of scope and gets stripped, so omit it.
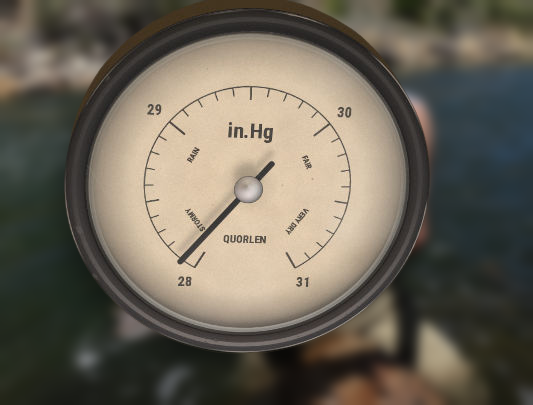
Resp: 28.1 inHg
